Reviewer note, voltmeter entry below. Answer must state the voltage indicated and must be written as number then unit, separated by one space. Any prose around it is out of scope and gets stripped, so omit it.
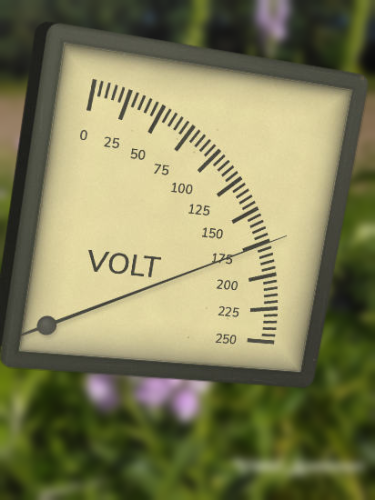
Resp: 175 V
